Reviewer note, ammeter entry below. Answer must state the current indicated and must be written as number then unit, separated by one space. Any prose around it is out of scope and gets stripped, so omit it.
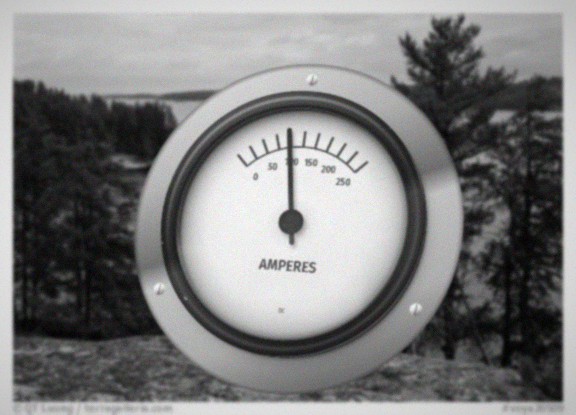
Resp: 100 A
